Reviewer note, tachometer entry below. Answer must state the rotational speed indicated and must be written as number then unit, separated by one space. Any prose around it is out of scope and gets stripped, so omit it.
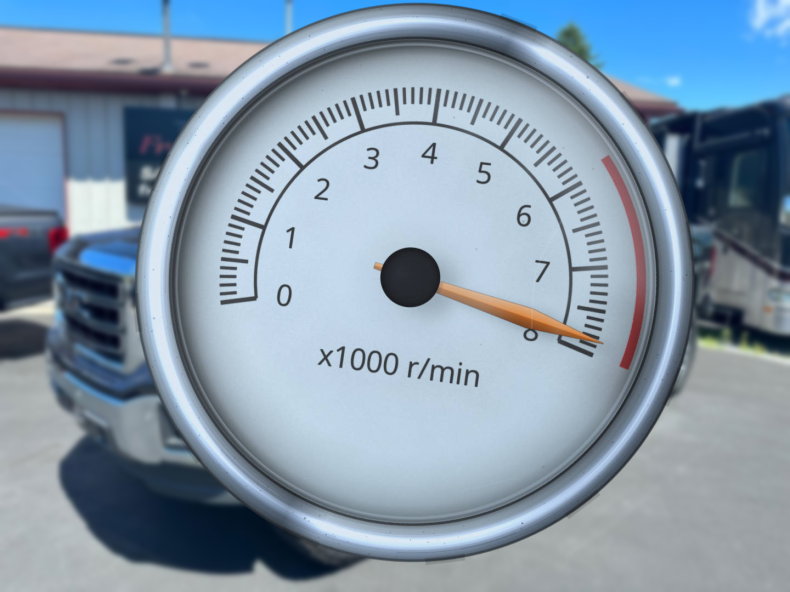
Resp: 7850 rpm
